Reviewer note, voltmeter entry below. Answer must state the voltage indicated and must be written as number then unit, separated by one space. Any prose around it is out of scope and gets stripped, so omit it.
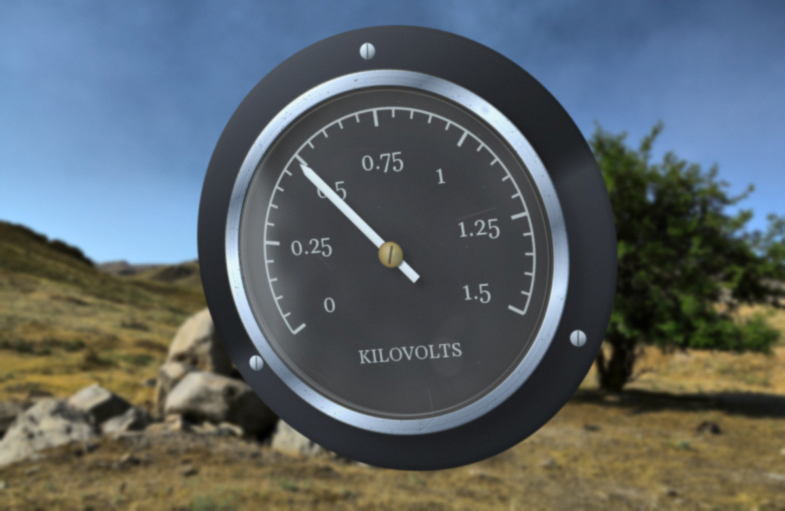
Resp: 0.5 kV
